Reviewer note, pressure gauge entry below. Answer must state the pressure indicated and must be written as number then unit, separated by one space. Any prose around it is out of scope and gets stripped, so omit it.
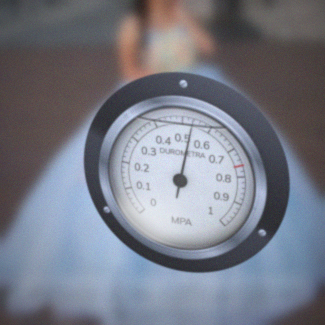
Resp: 0.54 MPa
